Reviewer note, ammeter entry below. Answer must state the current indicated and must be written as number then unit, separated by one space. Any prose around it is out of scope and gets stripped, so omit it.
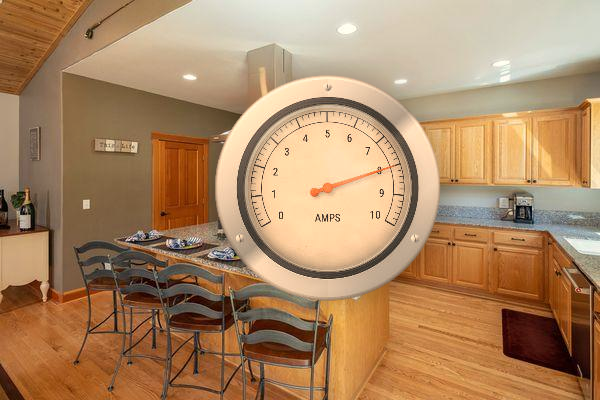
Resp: 8 A
